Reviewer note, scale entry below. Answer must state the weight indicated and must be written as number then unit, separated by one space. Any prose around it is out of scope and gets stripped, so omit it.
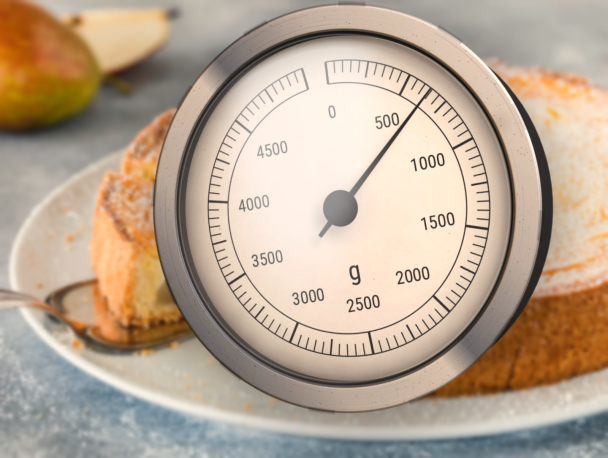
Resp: 650 g
